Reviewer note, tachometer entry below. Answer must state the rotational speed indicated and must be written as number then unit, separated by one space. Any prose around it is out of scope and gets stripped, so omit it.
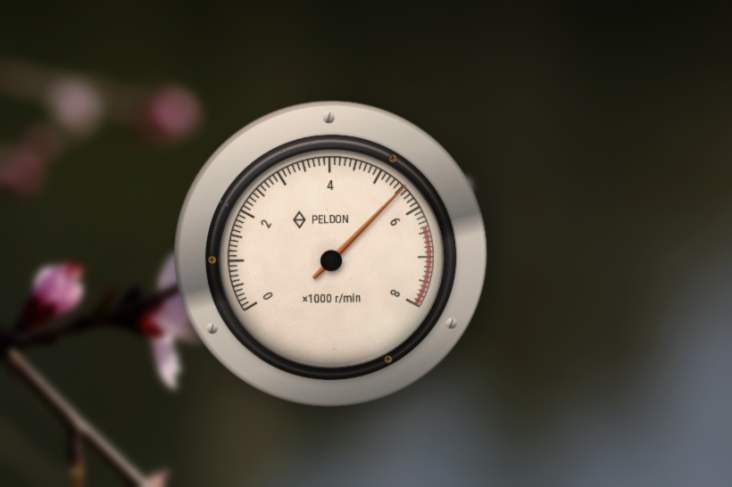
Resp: 5500 rpm
